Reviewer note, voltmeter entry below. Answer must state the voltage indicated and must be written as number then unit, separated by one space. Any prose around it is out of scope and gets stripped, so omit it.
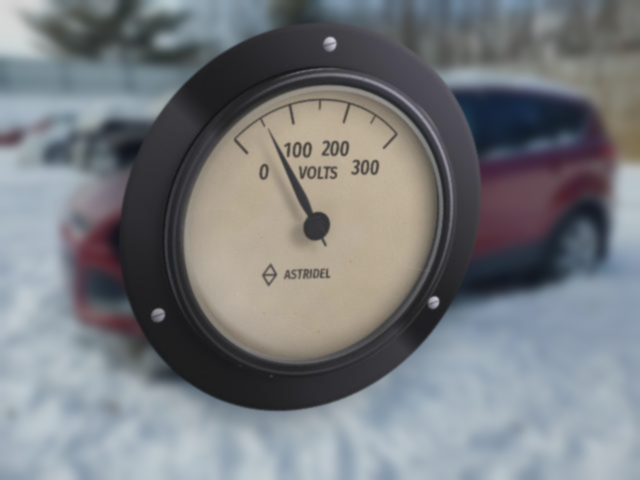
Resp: 50 V
